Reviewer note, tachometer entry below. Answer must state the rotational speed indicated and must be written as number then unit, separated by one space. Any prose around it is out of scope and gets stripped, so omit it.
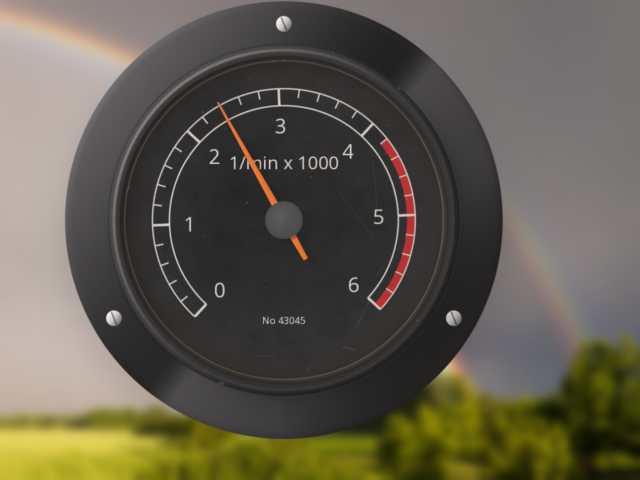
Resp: 2400 rpm
